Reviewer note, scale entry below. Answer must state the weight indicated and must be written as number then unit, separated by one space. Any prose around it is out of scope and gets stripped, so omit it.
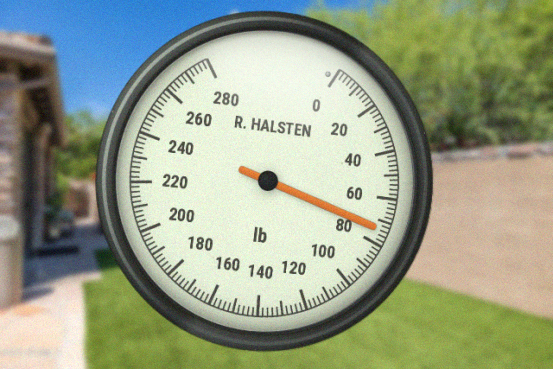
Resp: 74 lb
